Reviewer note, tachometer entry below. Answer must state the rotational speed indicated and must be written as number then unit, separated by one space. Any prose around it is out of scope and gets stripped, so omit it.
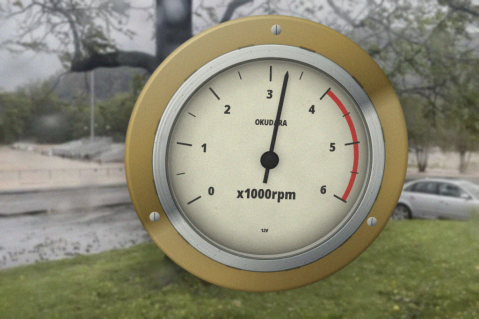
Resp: 3250 rpm
